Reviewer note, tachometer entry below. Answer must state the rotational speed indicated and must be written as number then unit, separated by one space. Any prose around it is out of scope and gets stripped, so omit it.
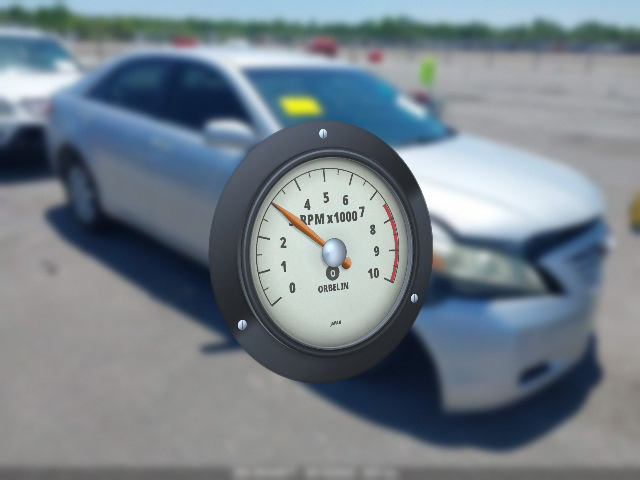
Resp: 3000 rpm
